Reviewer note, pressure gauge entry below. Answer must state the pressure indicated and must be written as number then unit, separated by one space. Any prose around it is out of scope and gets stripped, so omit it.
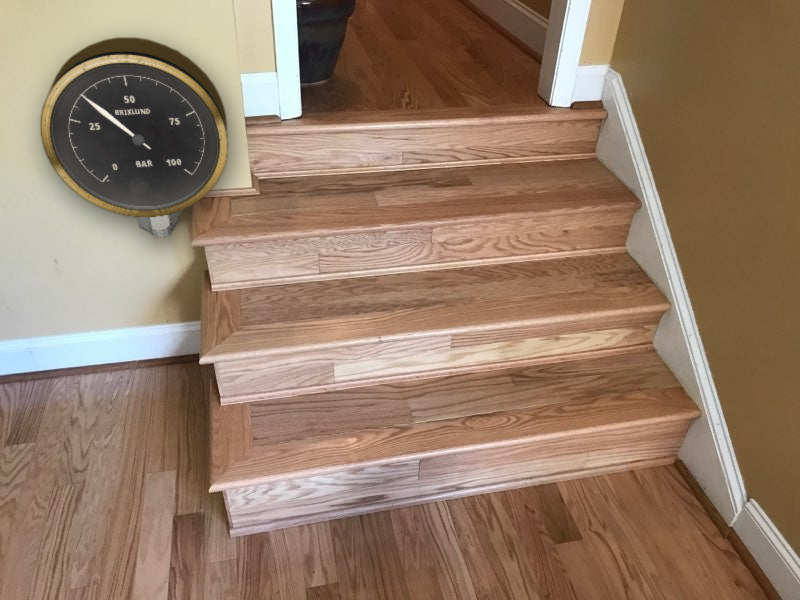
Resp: 35 bar
